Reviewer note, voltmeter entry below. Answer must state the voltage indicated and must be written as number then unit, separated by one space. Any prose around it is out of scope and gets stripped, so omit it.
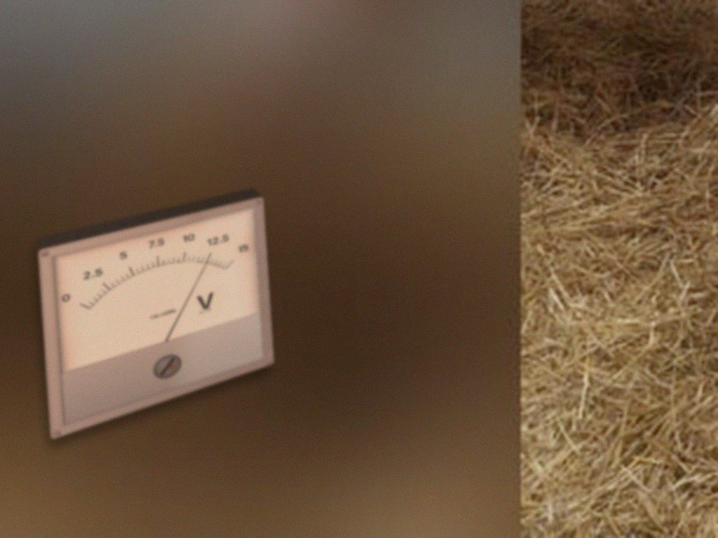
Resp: 12.5 V
